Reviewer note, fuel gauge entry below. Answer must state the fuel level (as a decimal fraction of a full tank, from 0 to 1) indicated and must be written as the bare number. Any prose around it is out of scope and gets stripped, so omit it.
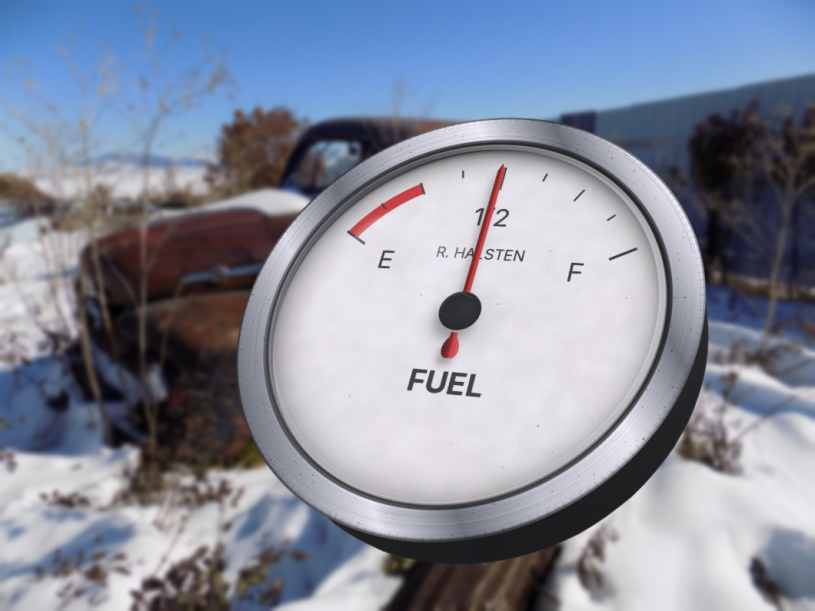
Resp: 0.5
